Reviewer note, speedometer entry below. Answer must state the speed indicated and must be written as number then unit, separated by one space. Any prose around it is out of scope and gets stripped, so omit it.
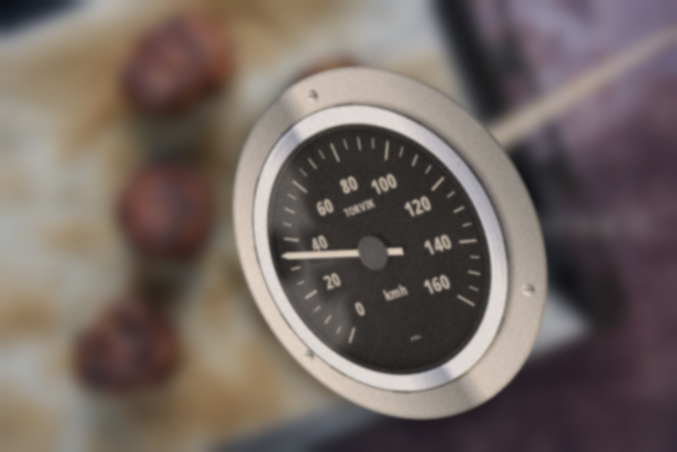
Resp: 35 km/h
